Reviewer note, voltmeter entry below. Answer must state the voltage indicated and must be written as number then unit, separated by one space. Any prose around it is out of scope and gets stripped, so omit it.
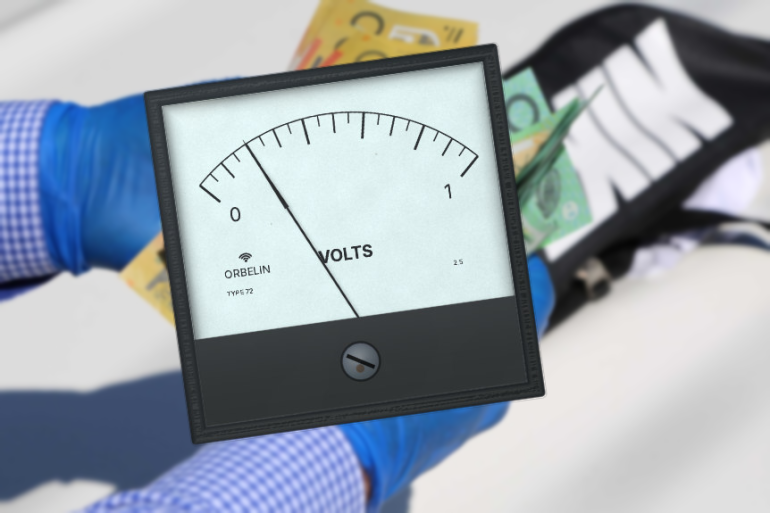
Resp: 0.2 V
